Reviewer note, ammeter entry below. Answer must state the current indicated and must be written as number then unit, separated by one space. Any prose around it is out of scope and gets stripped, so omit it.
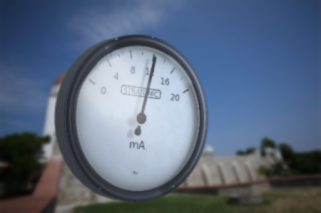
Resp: 12 mA
